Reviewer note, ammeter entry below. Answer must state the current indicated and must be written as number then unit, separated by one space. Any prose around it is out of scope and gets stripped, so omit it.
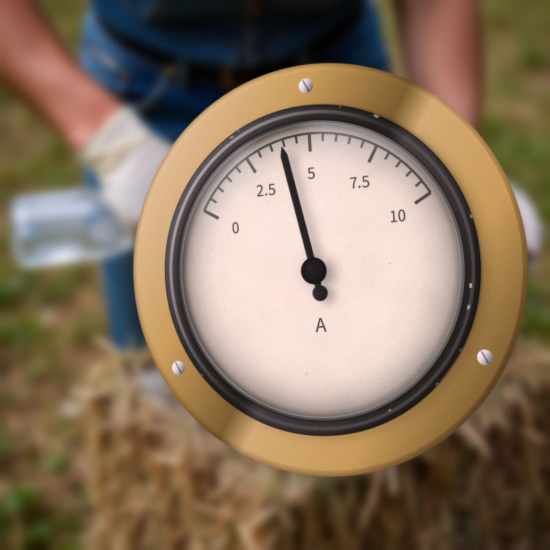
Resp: 4 A
